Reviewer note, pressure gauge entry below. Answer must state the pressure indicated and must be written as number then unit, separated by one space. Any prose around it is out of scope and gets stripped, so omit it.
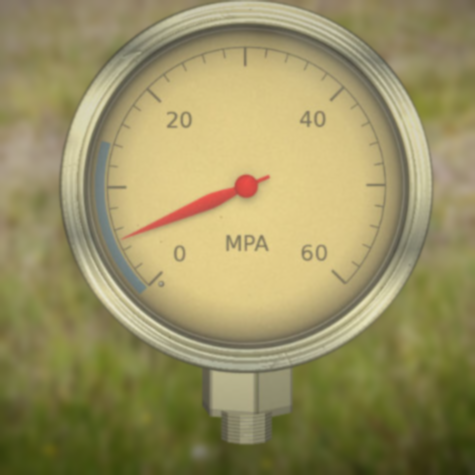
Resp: 5 MPa
